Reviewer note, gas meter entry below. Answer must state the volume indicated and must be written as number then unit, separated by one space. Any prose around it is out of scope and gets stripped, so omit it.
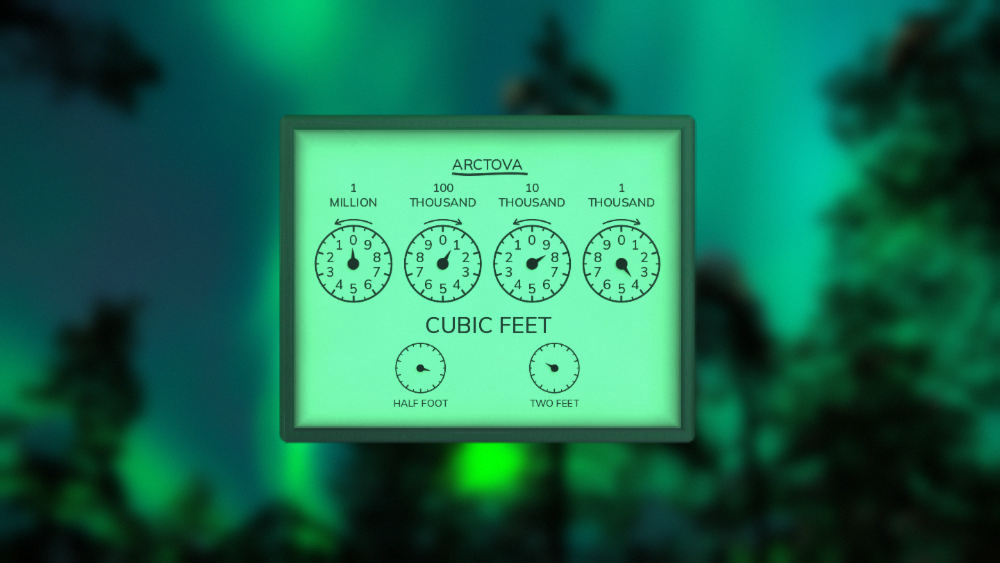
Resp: 8400 ft³
